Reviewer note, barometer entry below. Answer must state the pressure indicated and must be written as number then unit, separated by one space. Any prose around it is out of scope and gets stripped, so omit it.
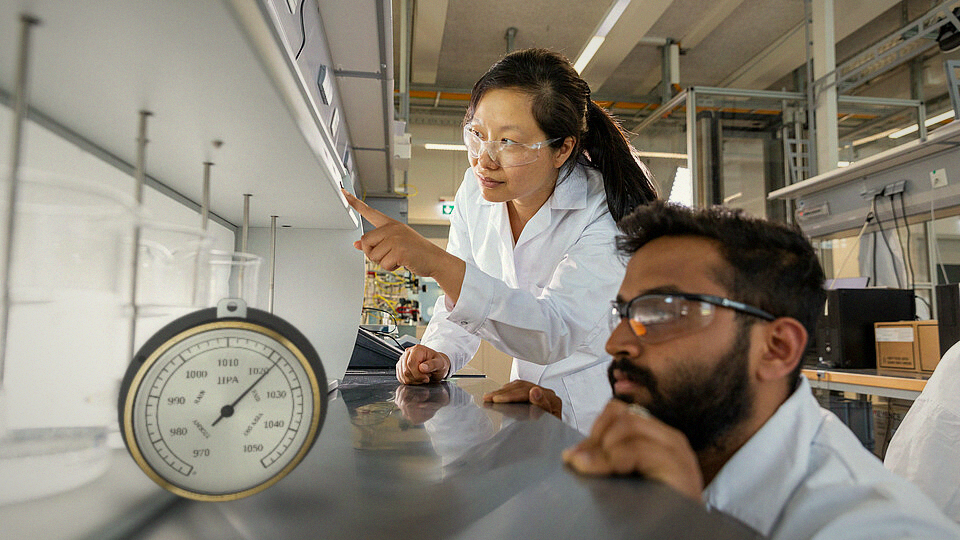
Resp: 1022 hPa
